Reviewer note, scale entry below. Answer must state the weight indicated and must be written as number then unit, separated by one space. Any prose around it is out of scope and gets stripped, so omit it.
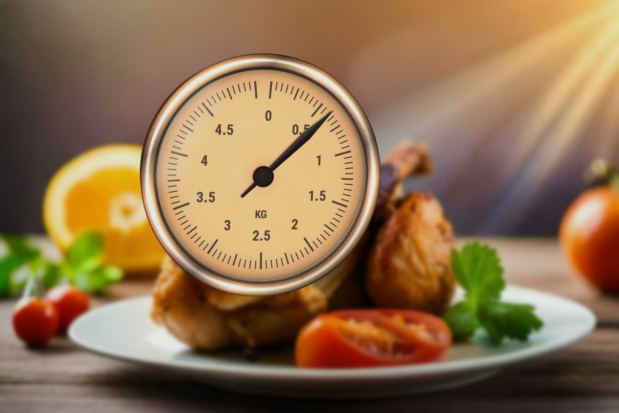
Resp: 0.6 kg
